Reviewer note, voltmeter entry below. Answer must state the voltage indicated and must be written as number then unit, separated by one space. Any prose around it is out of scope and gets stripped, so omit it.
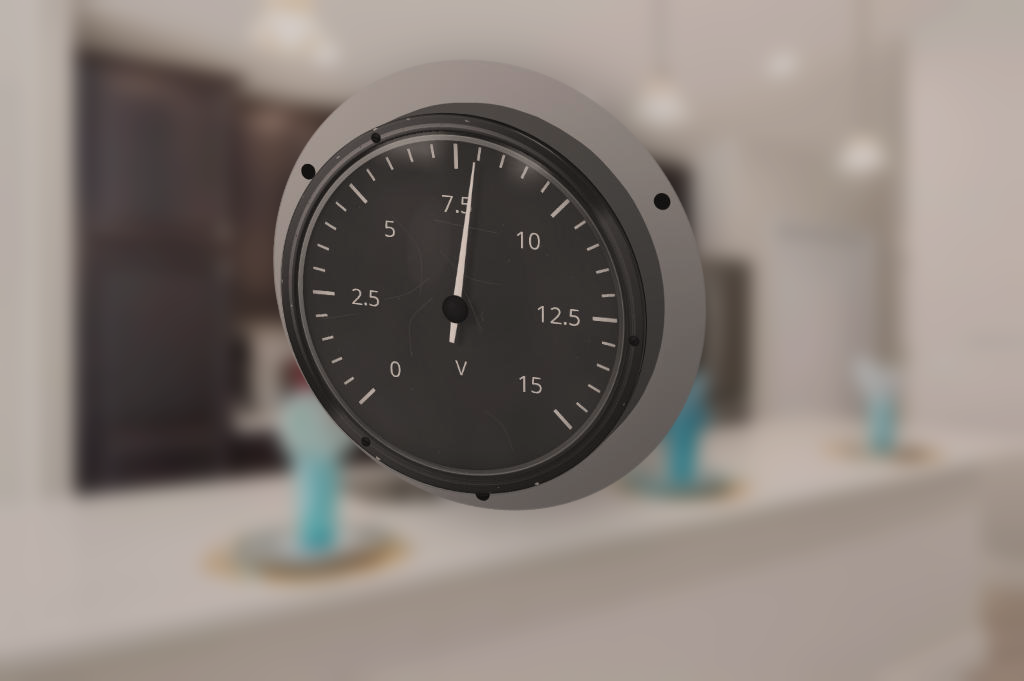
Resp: 8 V
